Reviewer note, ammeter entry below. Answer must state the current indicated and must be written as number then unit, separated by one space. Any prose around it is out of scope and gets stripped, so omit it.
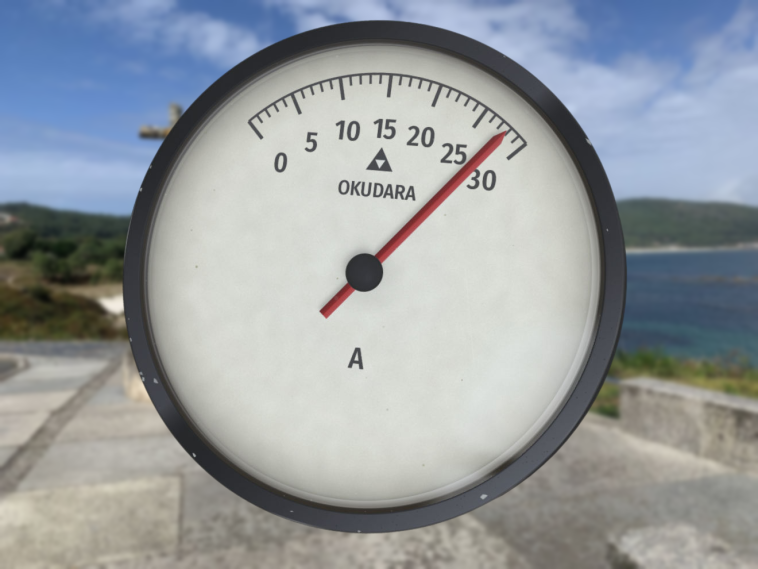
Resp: 28 A
